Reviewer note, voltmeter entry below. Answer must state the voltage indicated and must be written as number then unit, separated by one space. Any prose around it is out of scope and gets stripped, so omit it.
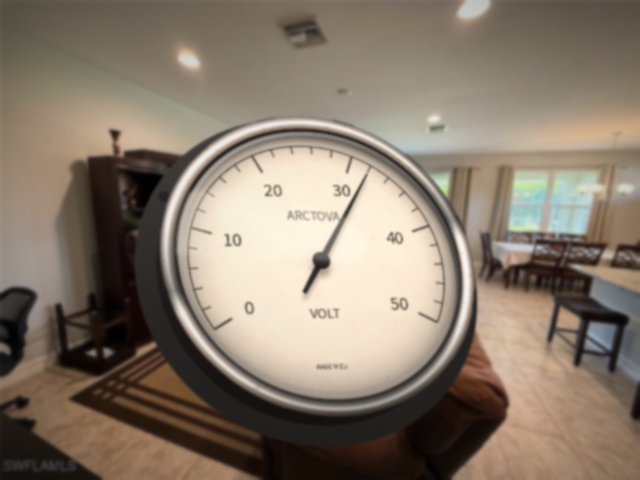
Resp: 32 V
